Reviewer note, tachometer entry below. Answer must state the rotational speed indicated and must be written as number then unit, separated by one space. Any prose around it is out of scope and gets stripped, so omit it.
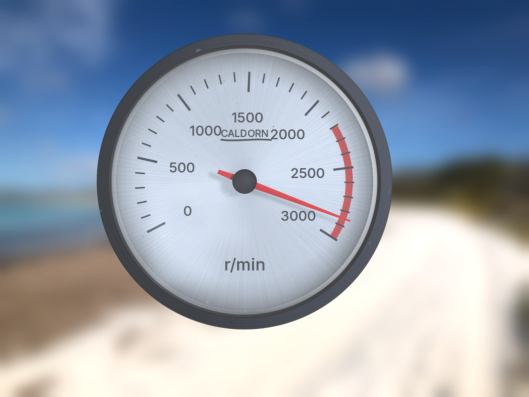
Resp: 2850 rpm
